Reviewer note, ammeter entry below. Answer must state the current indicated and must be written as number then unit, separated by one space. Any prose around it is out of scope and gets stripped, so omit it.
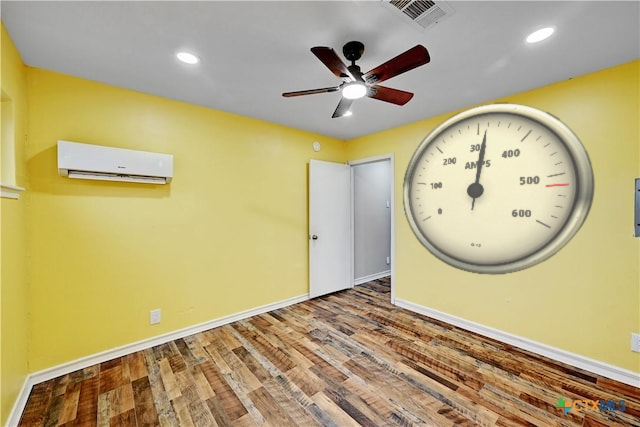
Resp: 320 A
